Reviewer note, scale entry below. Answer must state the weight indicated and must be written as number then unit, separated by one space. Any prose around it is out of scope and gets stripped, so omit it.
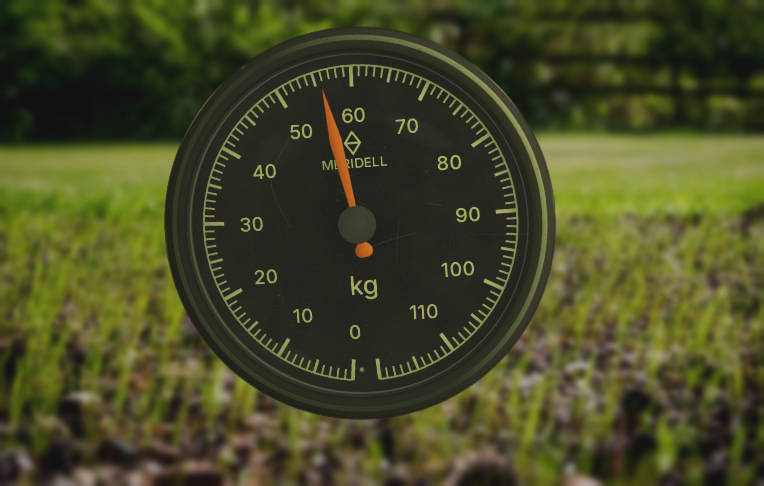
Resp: 56 kg
